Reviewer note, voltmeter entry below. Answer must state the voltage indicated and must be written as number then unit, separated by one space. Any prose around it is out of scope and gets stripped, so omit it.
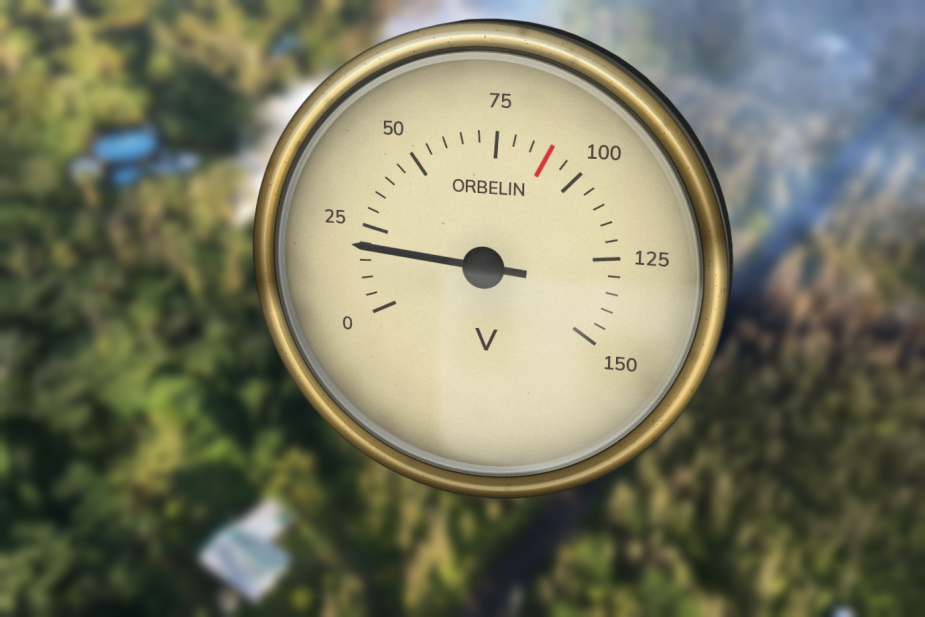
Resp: 20 V
